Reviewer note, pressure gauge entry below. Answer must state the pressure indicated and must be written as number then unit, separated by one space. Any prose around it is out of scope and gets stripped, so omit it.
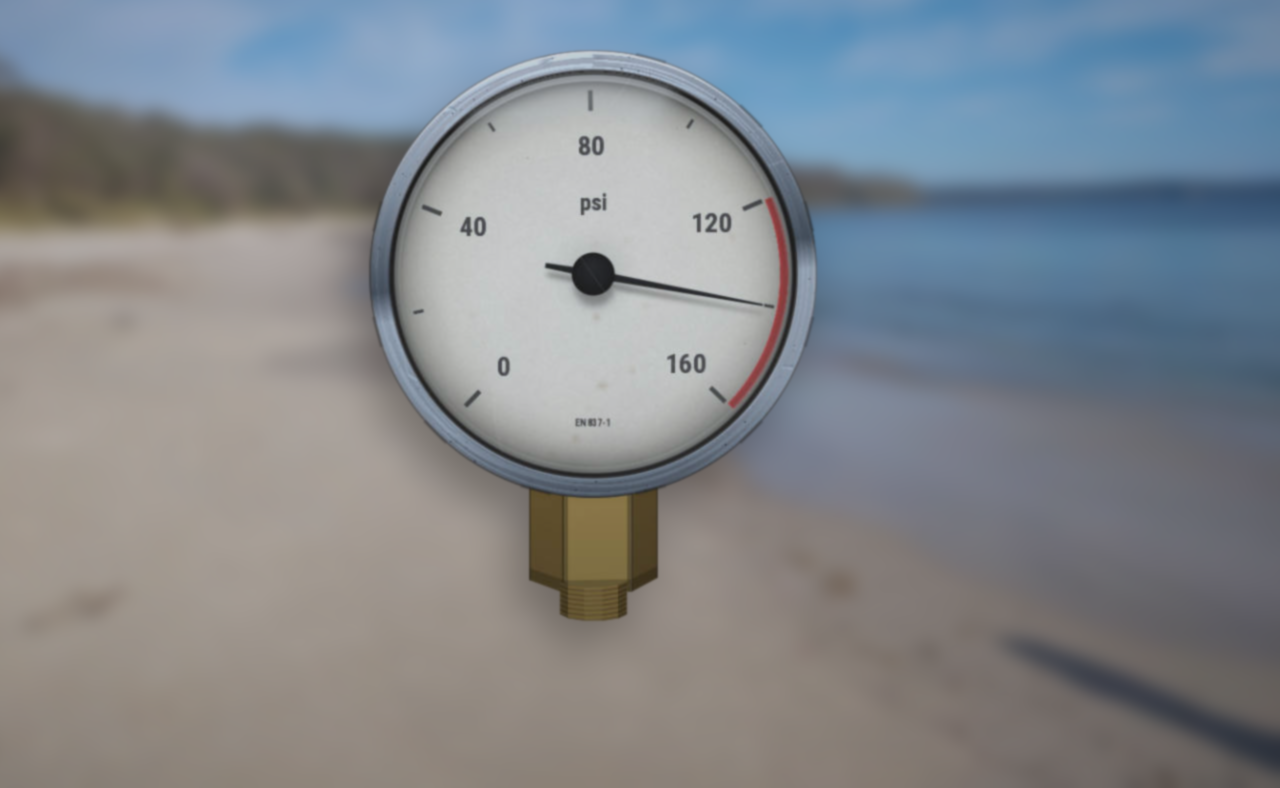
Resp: 140 psi
